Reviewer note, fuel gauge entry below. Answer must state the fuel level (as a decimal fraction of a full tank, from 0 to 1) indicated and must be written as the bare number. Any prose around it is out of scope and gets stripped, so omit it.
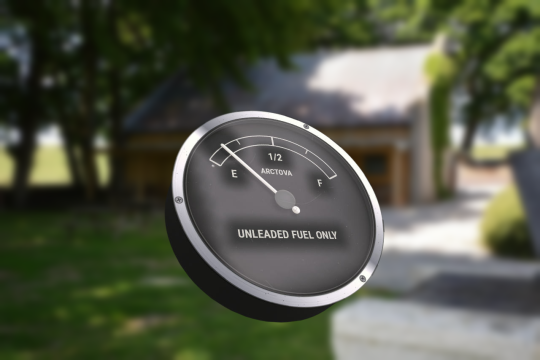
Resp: 0.125
